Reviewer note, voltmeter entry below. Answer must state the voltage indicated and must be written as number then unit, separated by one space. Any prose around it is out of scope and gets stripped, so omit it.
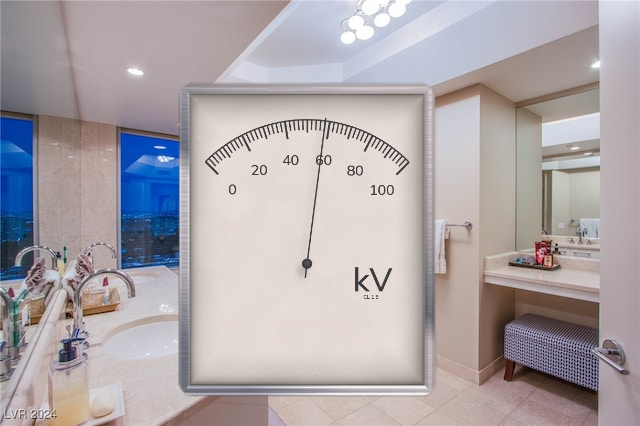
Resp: 58 kV
